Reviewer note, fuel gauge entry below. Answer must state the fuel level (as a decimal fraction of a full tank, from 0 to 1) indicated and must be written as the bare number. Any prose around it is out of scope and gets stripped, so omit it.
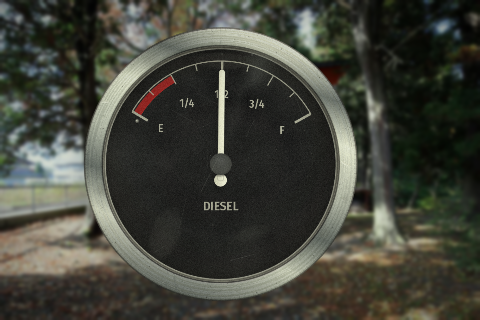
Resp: 0.5
